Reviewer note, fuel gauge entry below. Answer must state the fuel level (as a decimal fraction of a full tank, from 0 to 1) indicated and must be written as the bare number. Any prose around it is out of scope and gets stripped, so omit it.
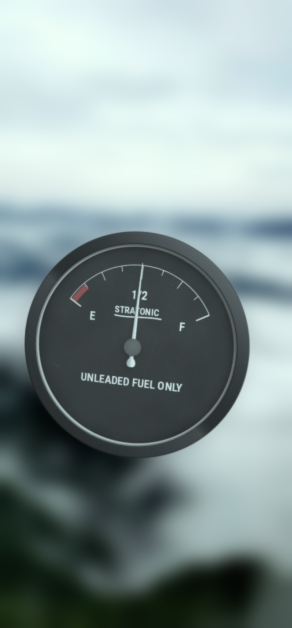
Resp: 0.5
